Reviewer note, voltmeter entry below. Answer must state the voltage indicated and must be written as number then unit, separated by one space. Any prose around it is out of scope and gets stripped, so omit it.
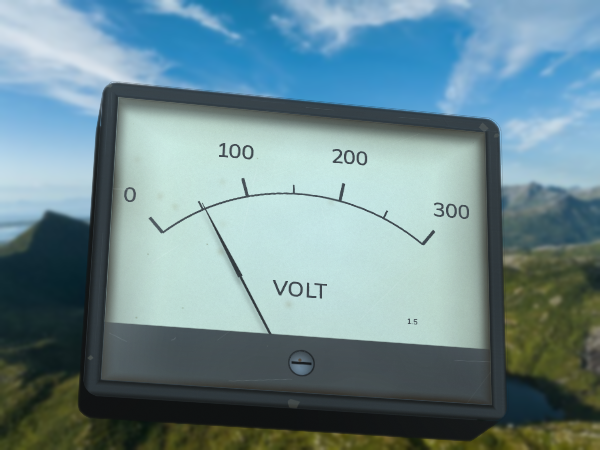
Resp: 50 V
